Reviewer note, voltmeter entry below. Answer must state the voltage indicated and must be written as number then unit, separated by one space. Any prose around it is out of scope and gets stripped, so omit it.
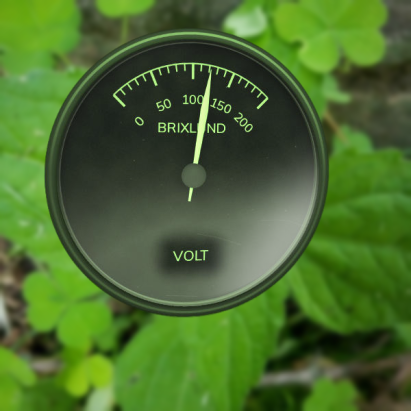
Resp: 120 V
